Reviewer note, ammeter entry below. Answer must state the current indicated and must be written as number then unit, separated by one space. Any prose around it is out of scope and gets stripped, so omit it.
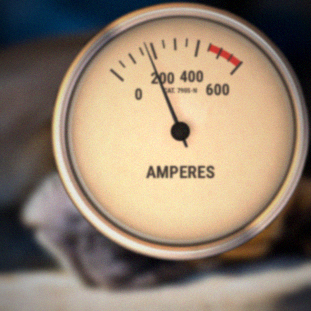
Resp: 175 A
